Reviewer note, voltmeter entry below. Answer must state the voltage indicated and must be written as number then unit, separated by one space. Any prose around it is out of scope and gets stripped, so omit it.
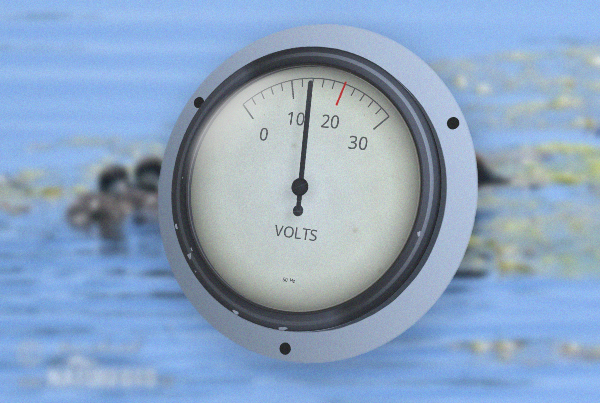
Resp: 14 V
